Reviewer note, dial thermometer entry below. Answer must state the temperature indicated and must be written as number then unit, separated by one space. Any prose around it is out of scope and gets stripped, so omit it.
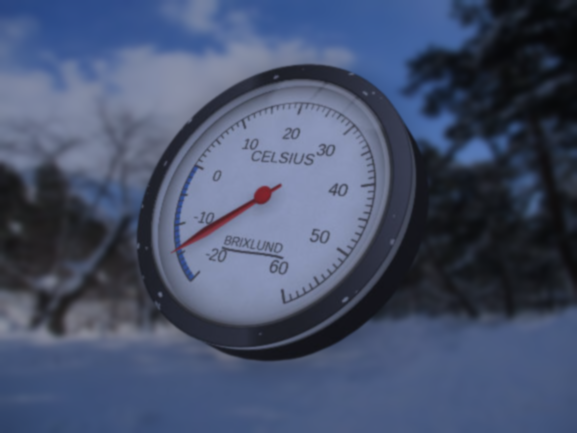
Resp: -15 °C
